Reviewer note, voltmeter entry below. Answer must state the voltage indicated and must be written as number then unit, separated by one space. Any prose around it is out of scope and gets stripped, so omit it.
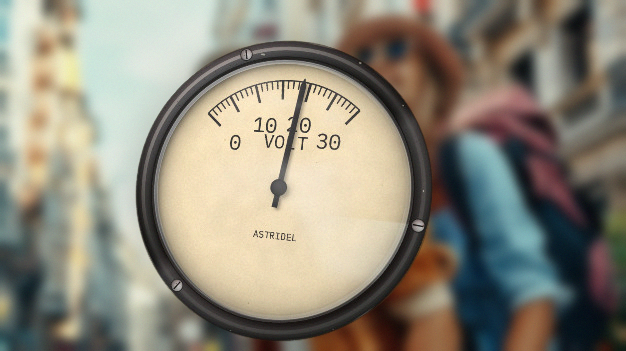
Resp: 19 V
